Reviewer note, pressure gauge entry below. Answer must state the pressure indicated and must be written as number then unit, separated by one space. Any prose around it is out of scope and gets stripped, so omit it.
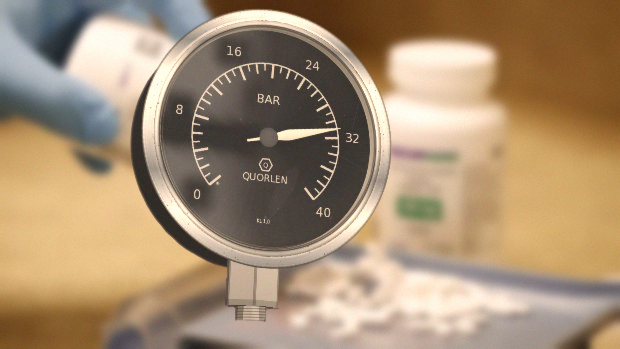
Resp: 31 bar
